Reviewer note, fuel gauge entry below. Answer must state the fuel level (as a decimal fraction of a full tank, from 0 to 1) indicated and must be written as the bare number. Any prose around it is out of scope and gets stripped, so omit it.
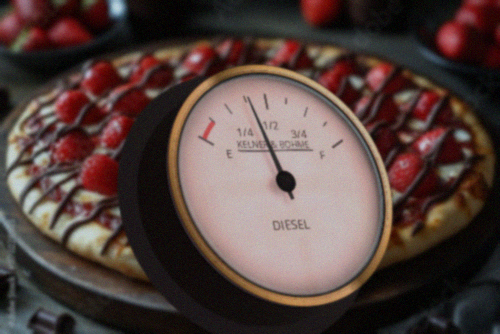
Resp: 0.375
